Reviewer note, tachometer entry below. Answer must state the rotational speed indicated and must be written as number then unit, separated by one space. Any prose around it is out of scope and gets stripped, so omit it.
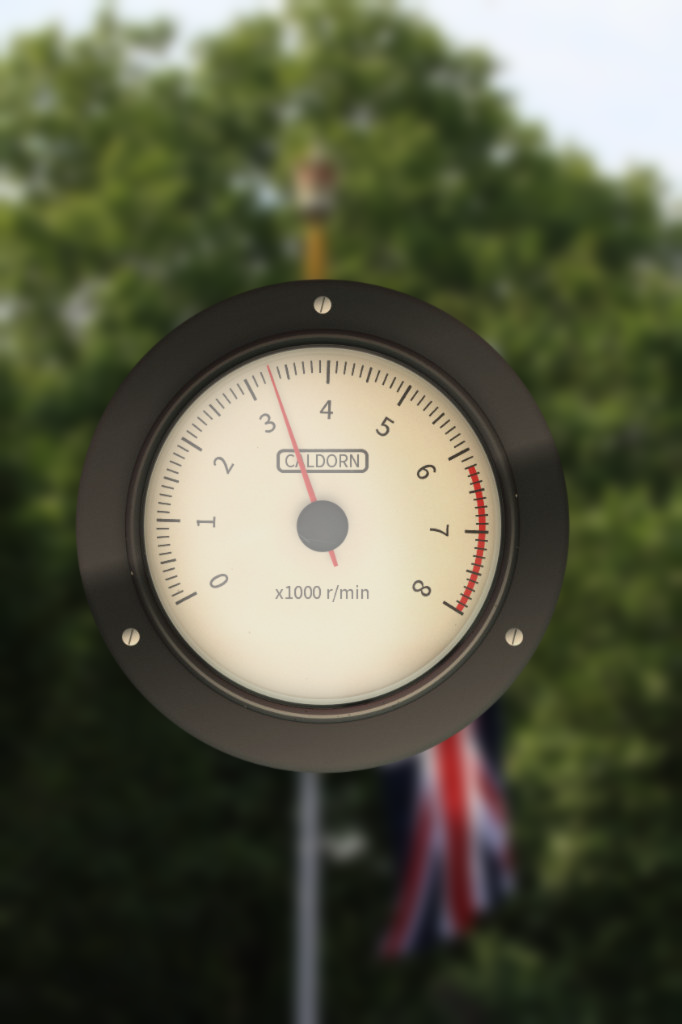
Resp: 3300 rpm
